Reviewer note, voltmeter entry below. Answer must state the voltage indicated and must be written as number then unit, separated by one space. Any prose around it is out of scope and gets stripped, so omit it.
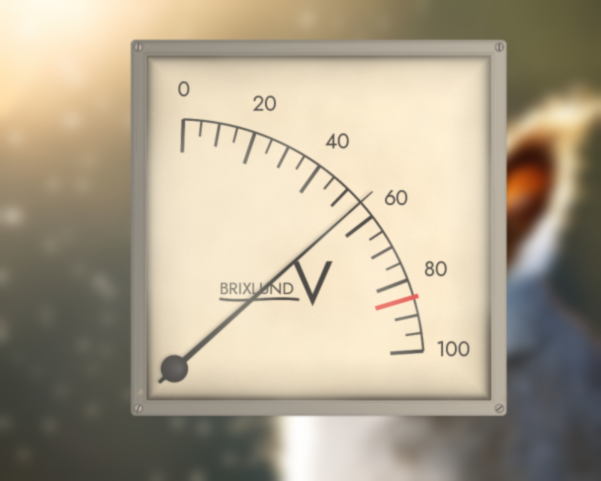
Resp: 55 V
